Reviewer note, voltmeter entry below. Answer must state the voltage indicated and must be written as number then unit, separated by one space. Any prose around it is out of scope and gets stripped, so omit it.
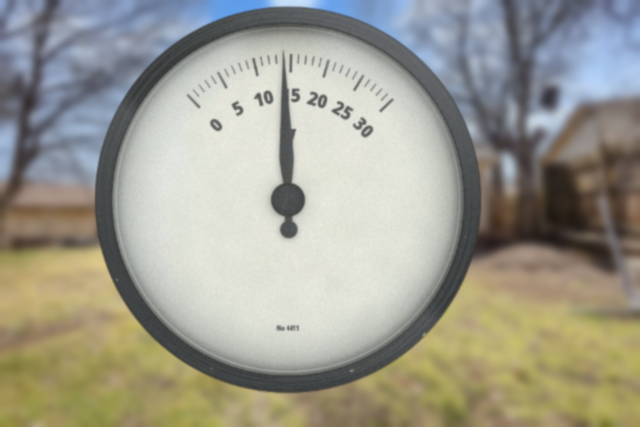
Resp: 14 V
